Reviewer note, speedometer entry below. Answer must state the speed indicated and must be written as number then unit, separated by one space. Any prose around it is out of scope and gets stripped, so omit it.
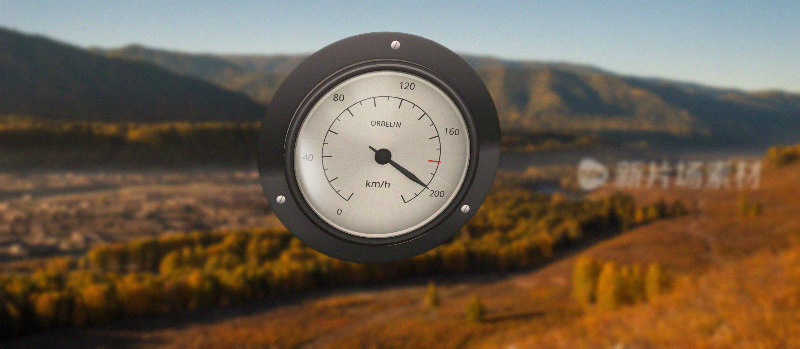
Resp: 200 km/h
